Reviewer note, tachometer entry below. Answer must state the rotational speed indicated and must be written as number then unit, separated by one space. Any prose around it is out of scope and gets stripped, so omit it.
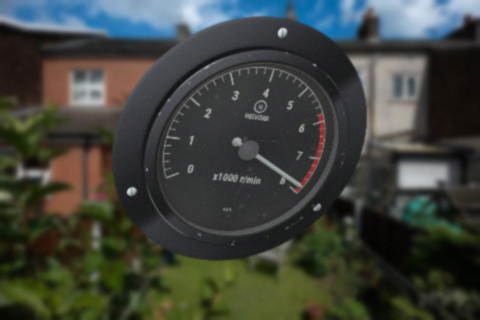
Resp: 7800 rpm
